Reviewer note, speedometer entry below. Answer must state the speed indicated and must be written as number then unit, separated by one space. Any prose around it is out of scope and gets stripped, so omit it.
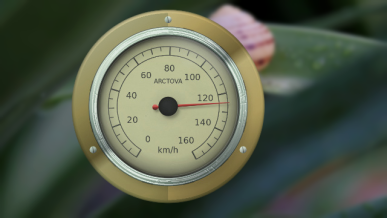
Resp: 125 km/h
